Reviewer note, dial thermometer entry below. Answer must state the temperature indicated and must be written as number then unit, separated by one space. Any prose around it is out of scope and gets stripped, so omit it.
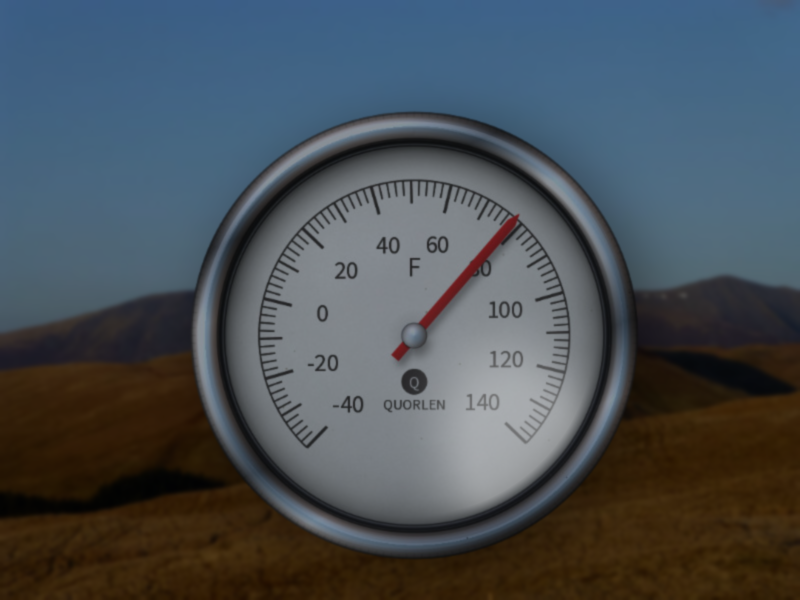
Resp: 78 °F
